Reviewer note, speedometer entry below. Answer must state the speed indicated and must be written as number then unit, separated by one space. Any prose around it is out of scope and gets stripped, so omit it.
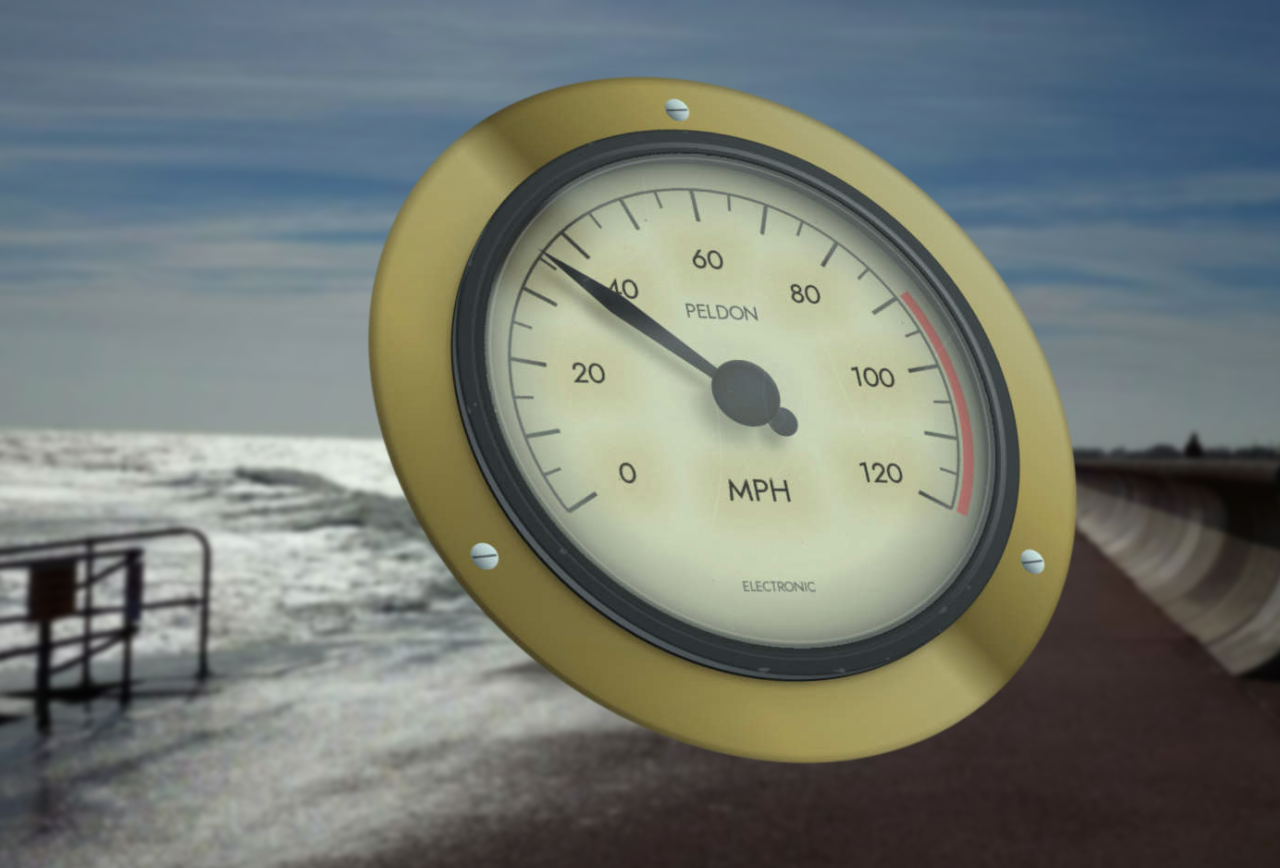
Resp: 35 mph
